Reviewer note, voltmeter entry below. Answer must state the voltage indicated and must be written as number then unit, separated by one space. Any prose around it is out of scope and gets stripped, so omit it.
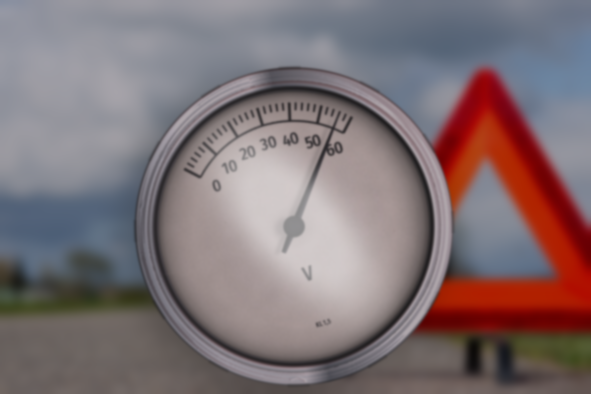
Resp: 56 V
